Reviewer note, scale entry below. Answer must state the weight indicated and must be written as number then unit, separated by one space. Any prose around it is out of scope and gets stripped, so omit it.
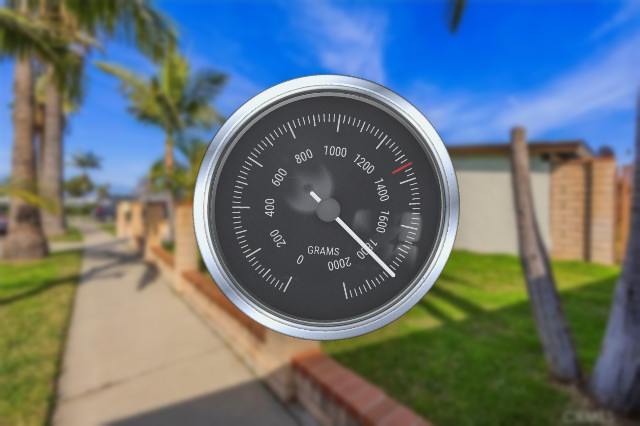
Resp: 1800 g
